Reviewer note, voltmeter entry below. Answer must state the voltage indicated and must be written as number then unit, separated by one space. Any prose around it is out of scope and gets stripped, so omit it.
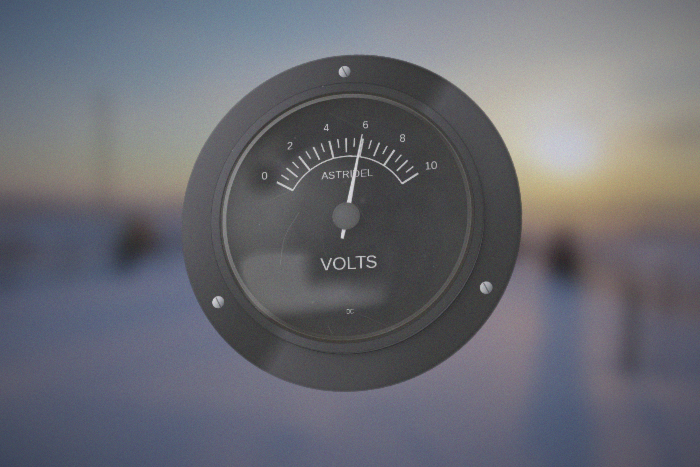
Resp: 6 V
